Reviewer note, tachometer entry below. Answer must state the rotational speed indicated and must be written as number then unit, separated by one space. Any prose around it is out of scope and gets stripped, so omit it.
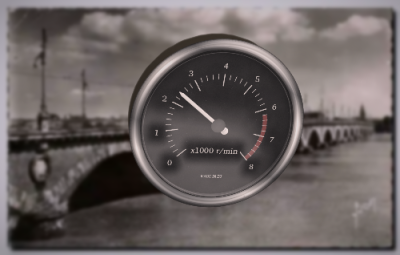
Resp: 2400 rpm
